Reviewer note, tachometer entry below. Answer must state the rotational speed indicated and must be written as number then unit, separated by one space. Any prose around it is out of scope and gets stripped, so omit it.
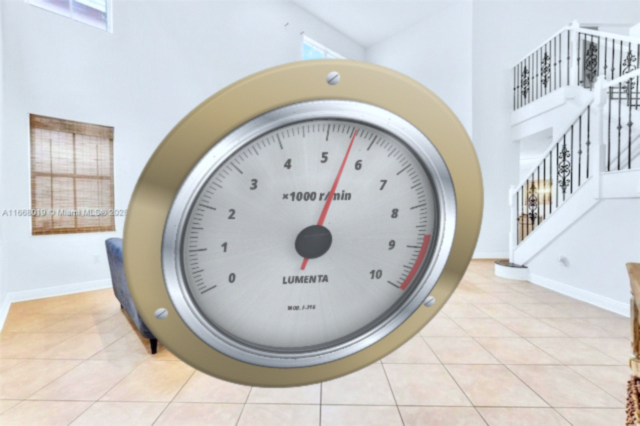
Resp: 5500 rpm
